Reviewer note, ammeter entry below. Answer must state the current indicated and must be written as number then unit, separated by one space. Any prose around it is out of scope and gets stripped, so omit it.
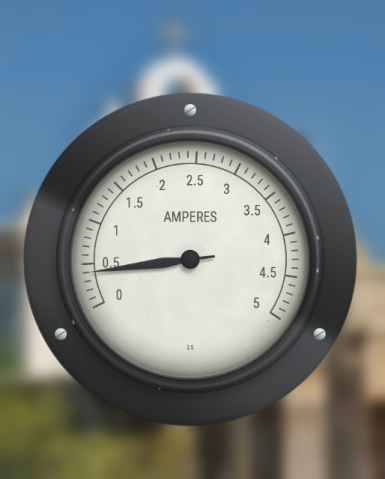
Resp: 0.4 A
